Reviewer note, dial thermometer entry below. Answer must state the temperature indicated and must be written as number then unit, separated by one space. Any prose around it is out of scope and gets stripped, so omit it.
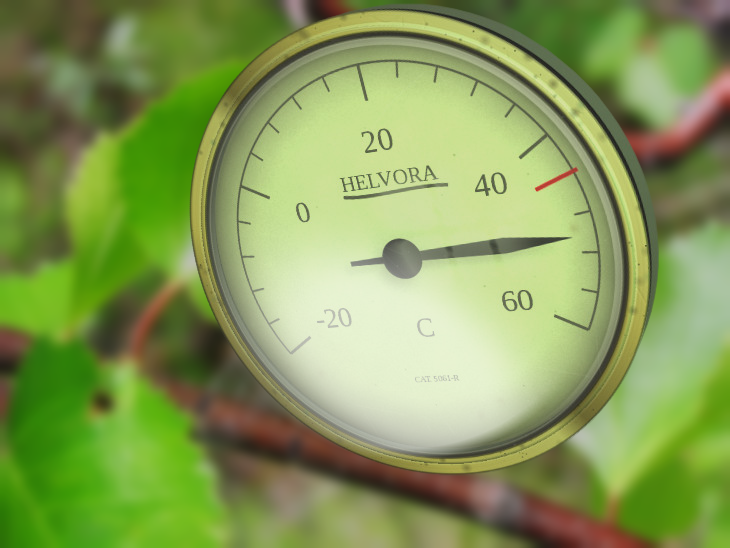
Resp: 50 °C
